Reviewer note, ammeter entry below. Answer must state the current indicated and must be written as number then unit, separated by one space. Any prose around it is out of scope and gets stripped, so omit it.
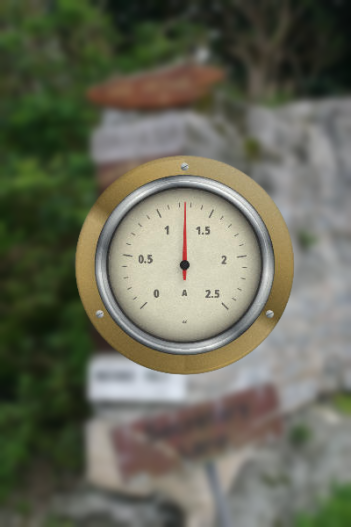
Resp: 1.25 A
